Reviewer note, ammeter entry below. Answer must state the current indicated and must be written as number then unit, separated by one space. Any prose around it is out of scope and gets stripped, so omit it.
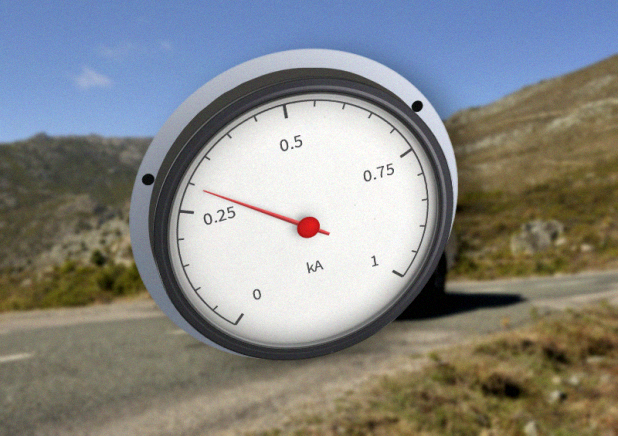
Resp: 0.3 kA
